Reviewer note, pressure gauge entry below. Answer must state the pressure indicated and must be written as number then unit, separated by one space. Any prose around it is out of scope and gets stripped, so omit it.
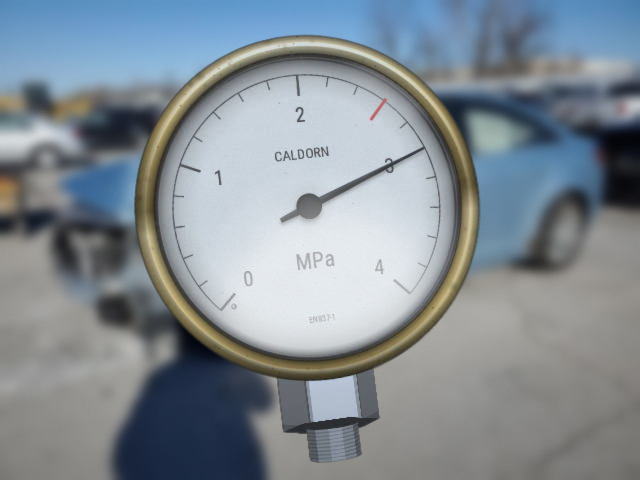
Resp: 3 MPa
